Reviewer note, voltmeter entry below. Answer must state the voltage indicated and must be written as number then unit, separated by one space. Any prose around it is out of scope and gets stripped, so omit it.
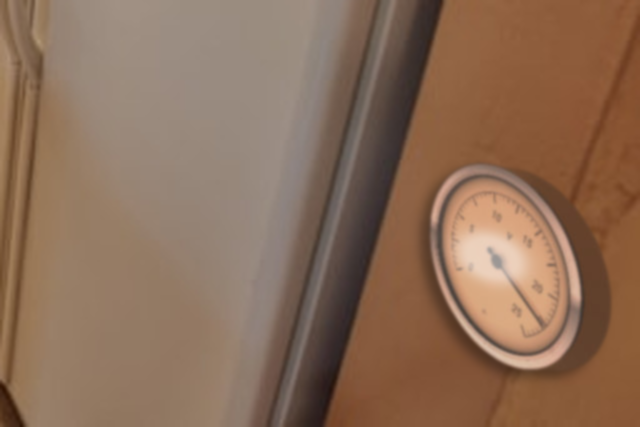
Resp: 22.5 V
